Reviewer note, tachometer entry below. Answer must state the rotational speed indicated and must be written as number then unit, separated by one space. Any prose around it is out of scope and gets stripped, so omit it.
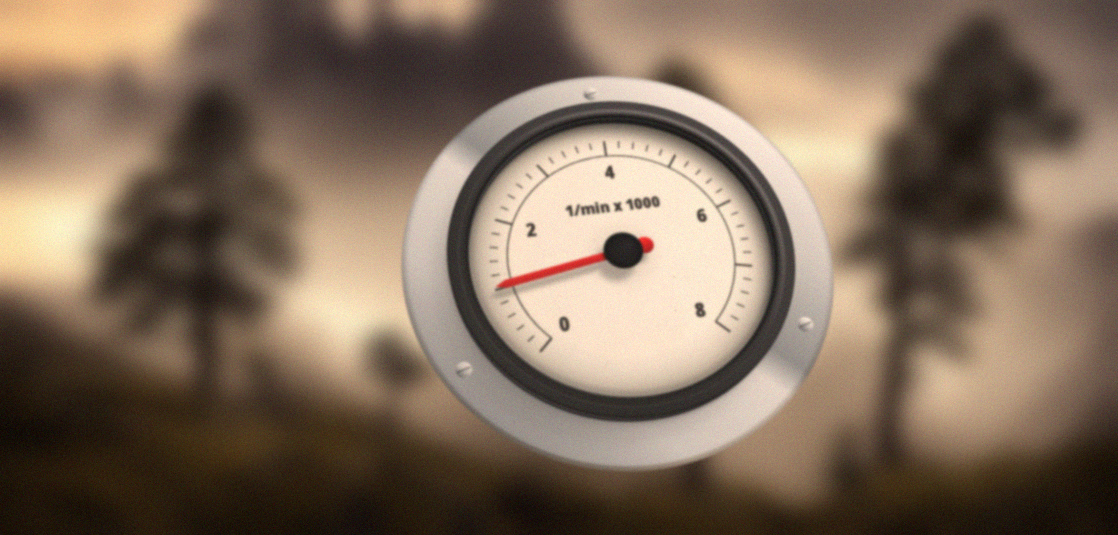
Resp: 1000 rpm
